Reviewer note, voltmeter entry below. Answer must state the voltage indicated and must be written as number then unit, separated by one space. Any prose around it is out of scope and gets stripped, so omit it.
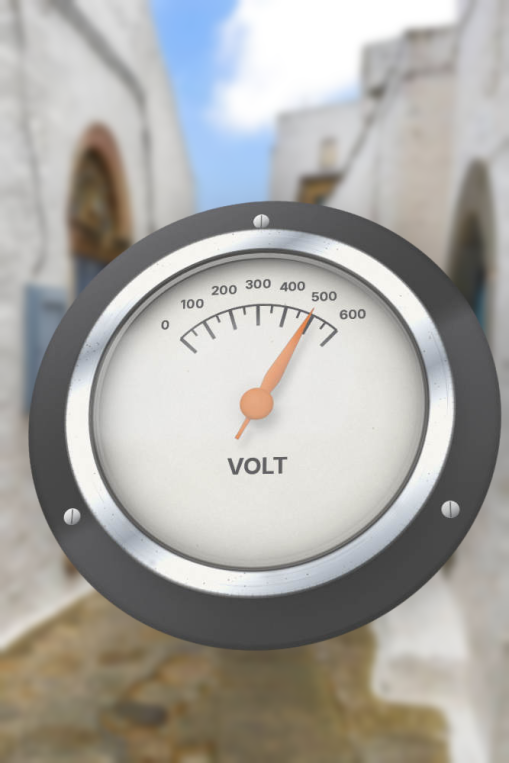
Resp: 500 V
